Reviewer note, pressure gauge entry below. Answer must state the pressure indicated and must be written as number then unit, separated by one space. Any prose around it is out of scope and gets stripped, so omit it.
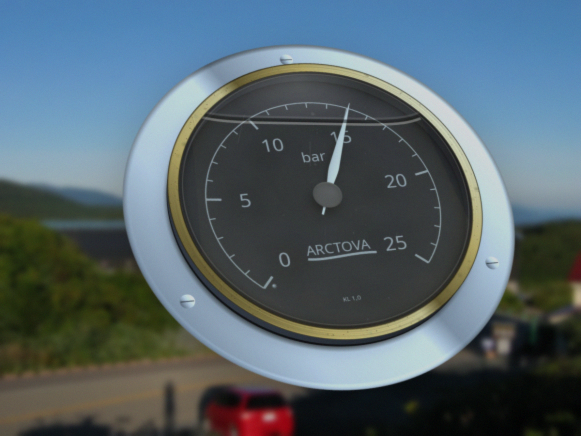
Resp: 15 bar
